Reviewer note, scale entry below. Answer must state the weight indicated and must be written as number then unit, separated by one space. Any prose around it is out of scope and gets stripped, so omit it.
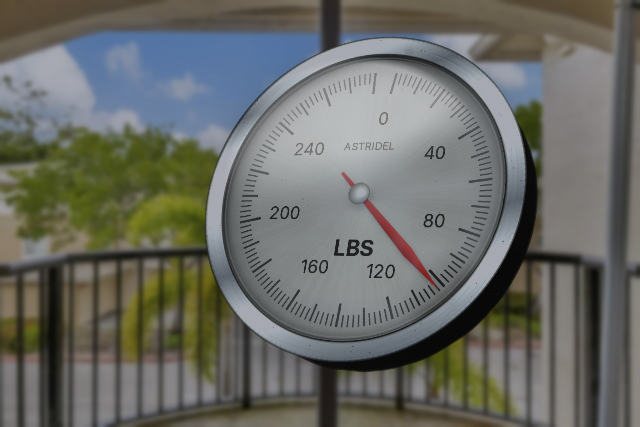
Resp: 102 lb
